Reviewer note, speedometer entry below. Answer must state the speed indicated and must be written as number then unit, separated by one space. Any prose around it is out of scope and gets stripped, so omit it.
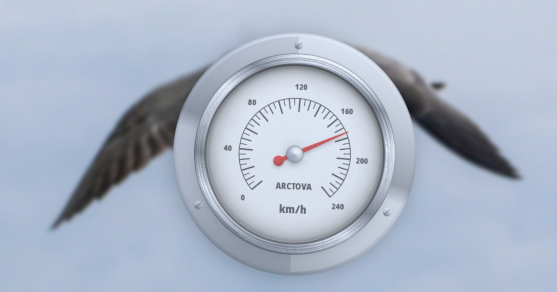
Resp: 175 km/h
